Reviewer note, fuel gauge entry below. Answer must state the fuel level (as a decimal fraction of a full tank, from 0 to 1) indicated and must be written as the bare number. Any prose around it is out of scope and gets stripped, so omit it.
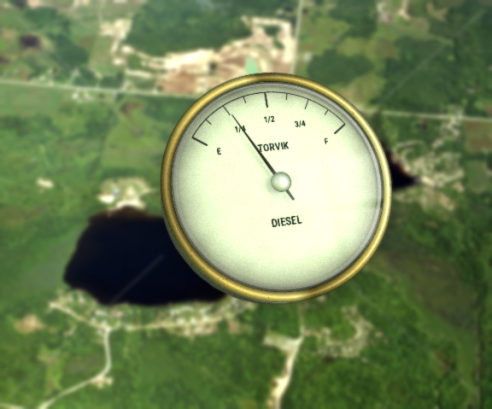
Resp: 0.25
